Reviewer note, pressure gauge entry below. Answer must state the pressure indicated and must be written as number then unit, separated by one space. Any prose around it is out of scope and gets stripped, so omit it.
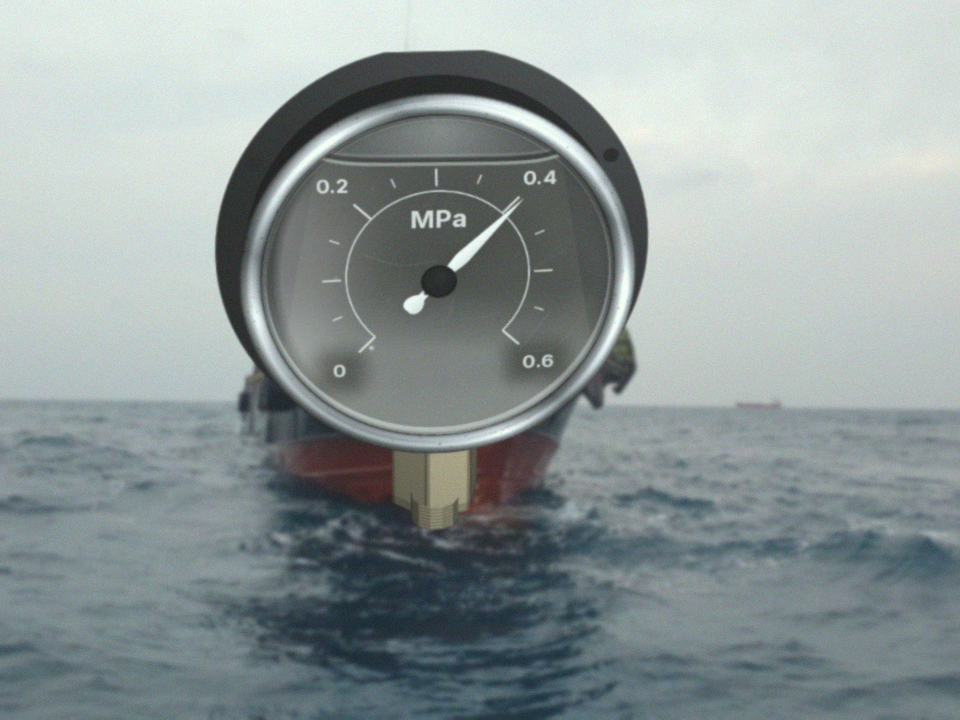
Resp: 0.4 MPa
